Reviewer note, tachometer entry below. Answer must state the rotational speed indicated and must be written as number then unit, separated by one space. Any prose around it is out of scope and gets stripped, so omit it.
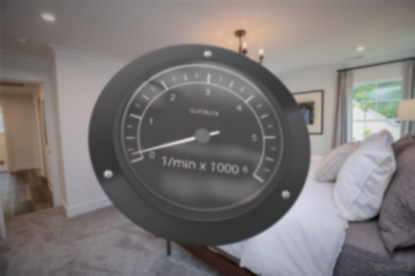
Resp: 125 rpm
